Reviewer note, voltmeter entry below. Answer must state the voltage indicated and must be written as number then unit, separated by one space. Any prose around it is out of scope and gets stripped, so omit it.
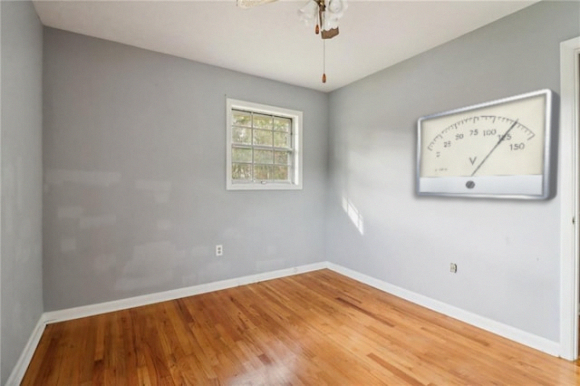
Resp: 125 V
